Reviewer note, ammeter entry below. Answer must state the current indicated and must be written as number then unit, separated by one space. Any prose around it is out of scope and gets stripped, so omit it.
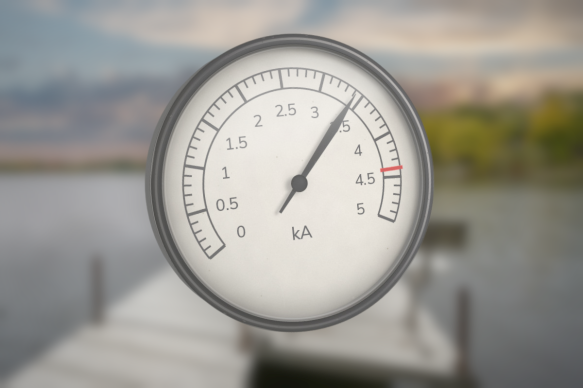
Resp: 3.4 kA
